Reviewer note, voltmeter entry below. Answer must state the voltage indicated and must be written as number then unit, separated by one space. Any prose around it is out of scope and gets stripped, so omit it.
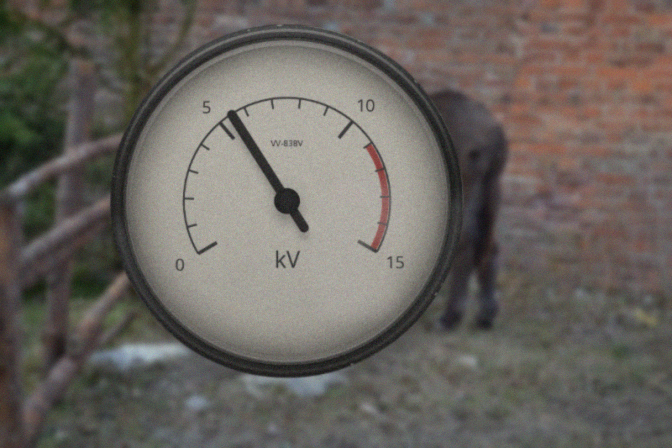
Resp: 5.5 kV
